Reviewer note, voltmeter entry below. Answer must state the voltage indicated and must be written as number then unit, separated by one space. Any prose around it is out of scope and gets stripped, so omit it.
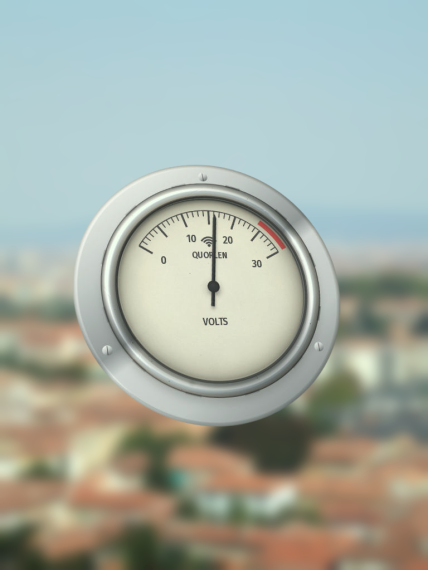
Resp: 16 V
